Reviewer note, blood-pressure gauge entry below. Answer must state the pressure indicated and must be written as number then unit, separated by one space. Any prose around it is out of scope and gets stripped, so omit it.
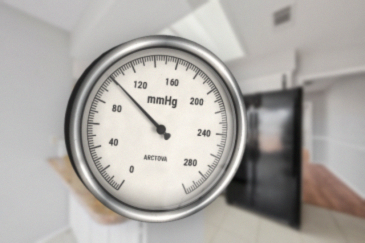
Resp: 100 mmHg
